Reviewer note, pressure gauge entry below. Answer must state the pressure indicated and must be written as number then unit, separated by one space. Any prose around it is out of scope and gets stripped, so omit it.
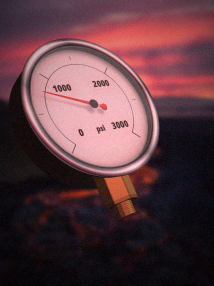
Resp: 750 psi
